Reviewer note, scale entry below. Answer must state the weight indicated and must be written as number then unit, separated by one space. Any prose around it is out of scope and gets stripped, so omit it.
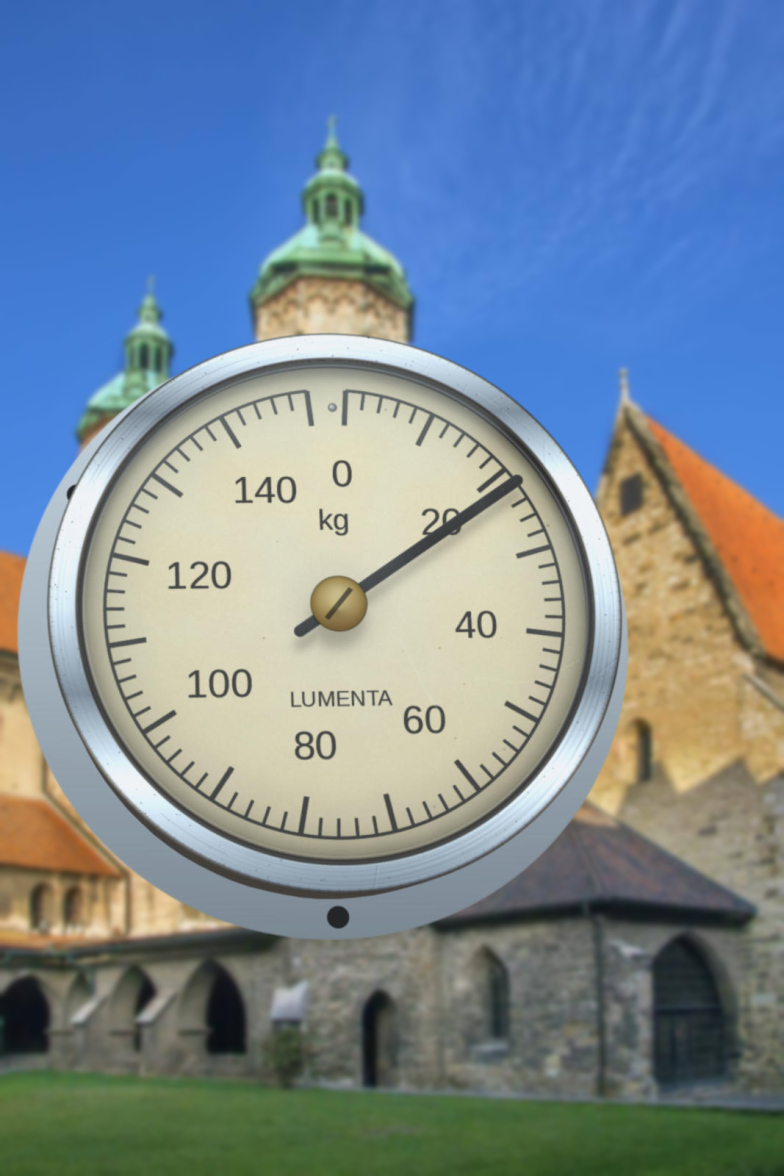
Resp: 22 kg
